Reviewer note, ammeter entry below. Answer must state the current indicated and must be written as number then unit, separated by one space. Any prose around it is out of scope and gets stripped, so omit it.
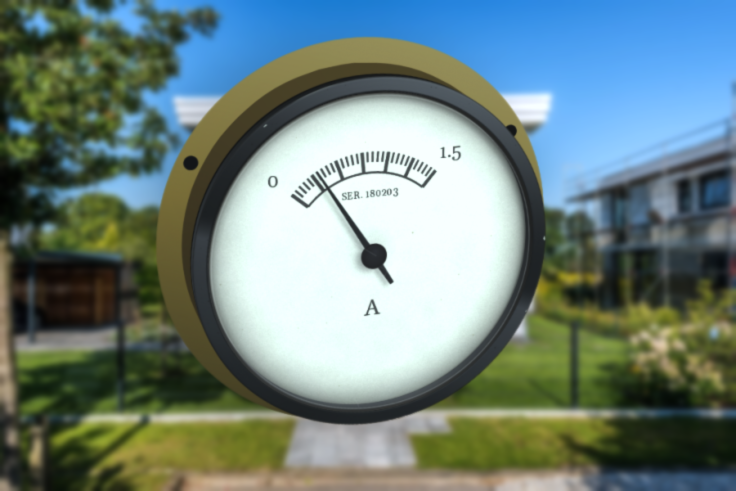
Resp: 0.3 A
